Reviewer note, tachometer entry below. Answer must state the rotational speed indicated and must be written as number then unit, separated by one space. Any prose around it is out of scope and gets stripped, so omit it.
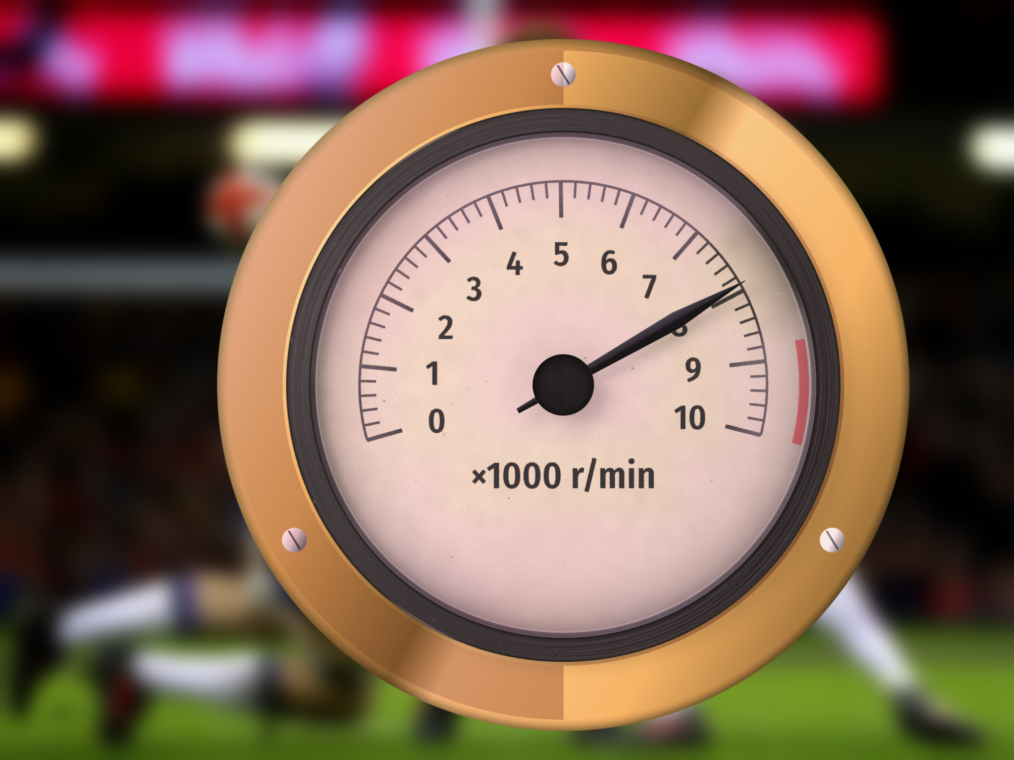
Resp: 7900 rpm
